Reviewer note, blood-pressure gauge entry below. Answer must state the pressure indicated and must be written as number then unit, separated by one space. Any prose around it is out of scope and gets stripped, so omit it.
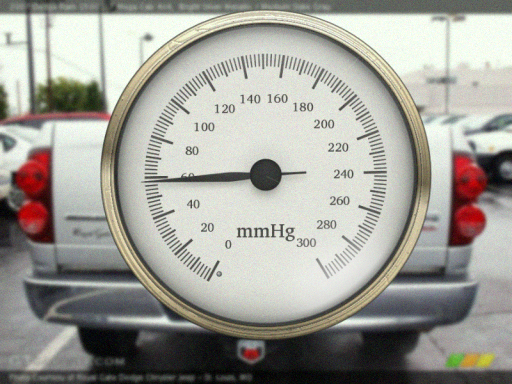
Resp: 58 mmHg
